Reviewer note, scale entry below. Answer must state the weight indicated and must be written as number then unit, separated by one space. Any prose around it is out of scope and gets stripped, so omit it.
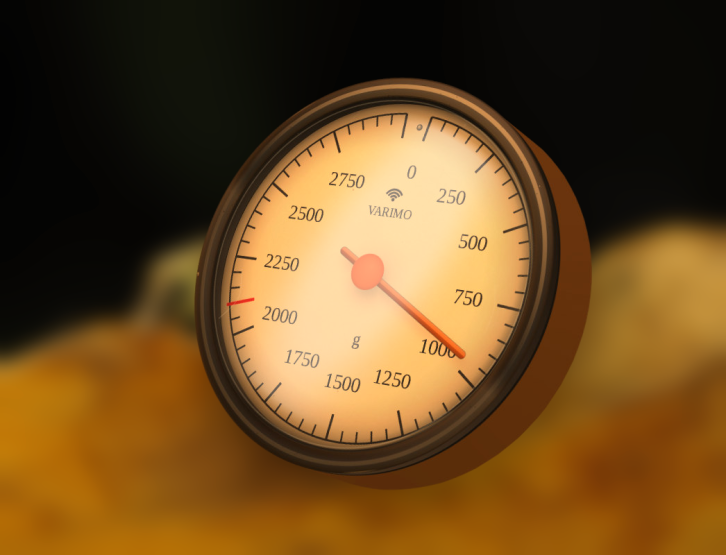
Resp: 950 g
